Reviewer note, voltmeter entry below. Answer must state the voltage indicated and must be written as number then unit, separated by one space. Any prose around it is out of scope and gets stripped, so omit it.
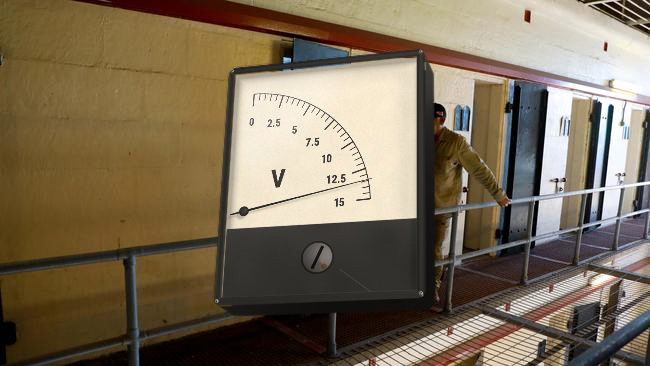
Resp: 13.5 V
